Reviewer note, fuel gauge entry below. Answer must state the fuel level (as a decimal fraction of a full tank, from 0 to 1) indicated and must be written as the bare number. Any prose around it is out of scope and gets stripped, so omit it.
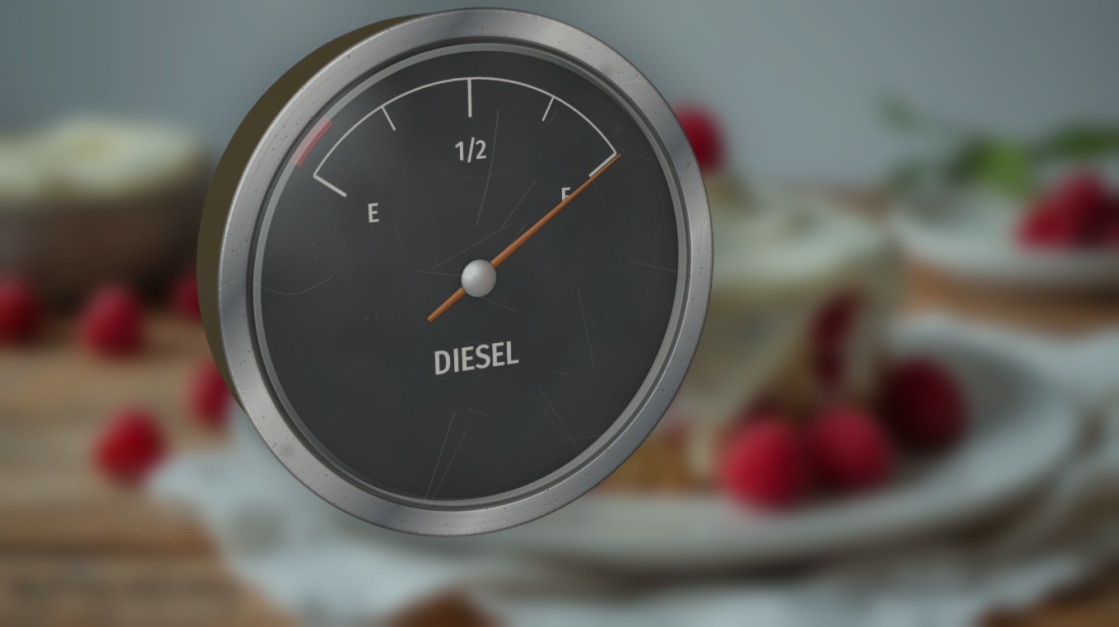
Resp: 1
